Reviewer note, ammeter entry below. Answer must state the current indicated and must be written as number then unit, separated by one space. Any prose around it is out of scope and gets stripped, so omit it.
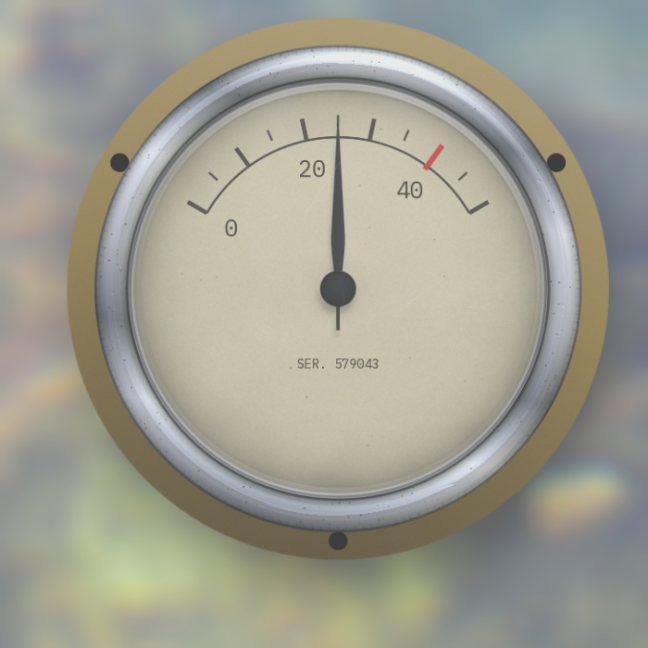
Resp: 25 A
